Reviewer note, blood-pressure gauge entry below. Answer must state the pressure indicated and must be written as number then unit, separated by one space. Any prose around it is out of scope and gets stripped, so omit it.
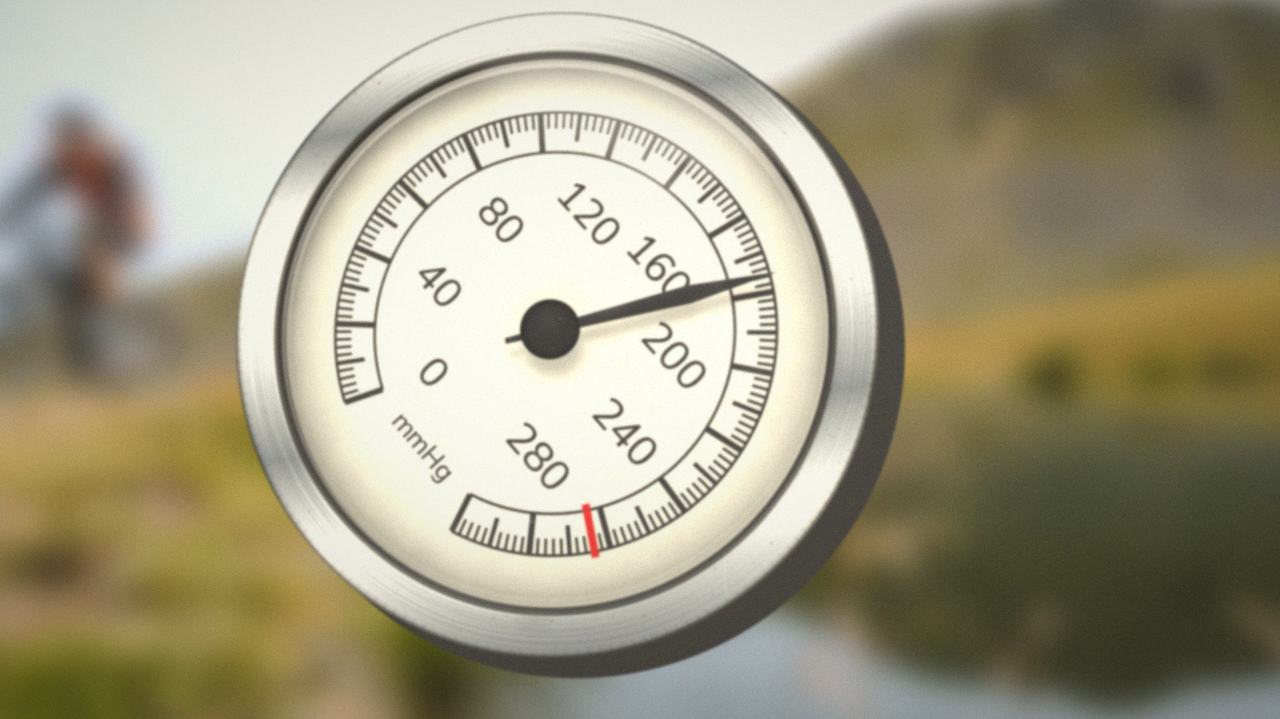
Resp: 176 mmHg
